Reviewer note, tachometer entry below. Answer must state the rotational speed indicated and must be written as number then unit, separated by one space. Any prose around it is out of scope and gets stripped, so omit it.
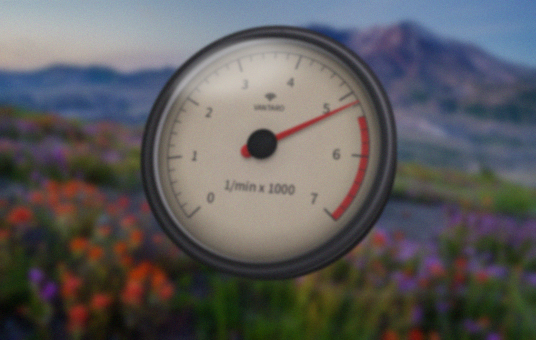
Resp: 5200 rpm
